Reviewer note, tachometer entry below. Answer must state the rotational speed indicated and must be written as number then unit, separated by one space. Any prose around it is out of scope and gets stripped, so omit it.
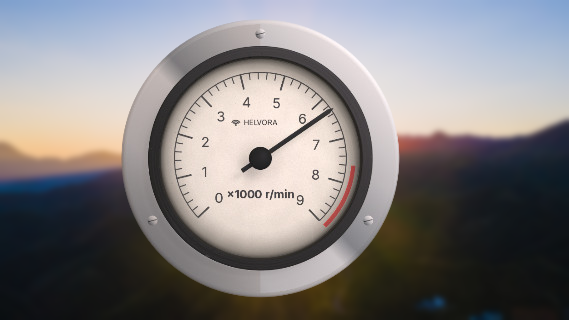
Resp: 6300 rpm
